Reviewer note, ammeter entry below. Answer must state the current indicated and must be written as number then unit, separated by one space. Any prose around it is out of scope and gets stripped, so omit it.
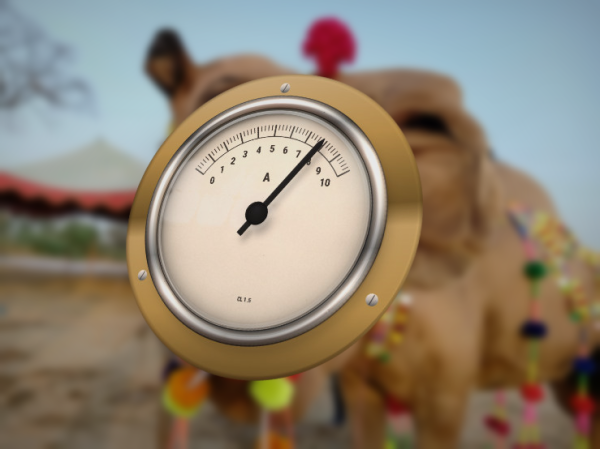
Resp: 8 A
